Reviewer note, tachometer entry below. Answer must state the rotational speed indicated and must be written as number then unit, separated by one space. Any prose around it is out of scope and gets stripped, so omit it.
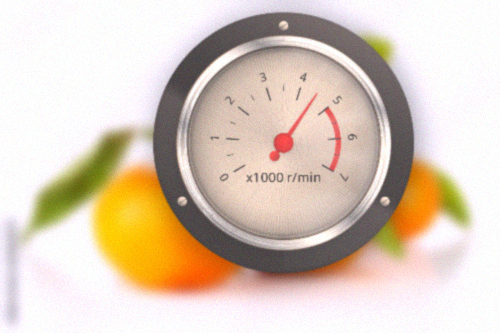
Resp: 4500 rpm
